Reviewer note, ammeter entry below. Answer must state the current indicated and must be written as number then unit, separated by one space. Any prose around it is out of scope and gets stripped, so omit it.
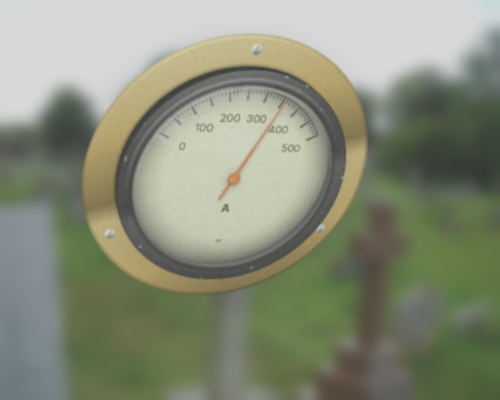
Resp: 350 A
